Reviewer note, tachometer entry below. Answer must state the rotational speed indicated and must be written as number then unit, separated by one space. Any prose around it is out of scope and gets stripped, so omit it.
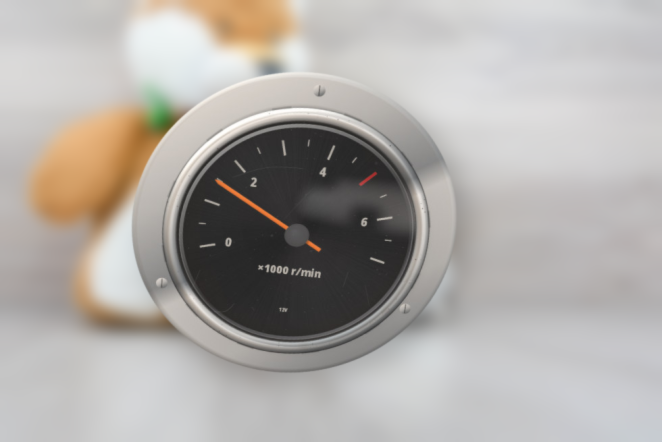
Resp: 1500 rpm
